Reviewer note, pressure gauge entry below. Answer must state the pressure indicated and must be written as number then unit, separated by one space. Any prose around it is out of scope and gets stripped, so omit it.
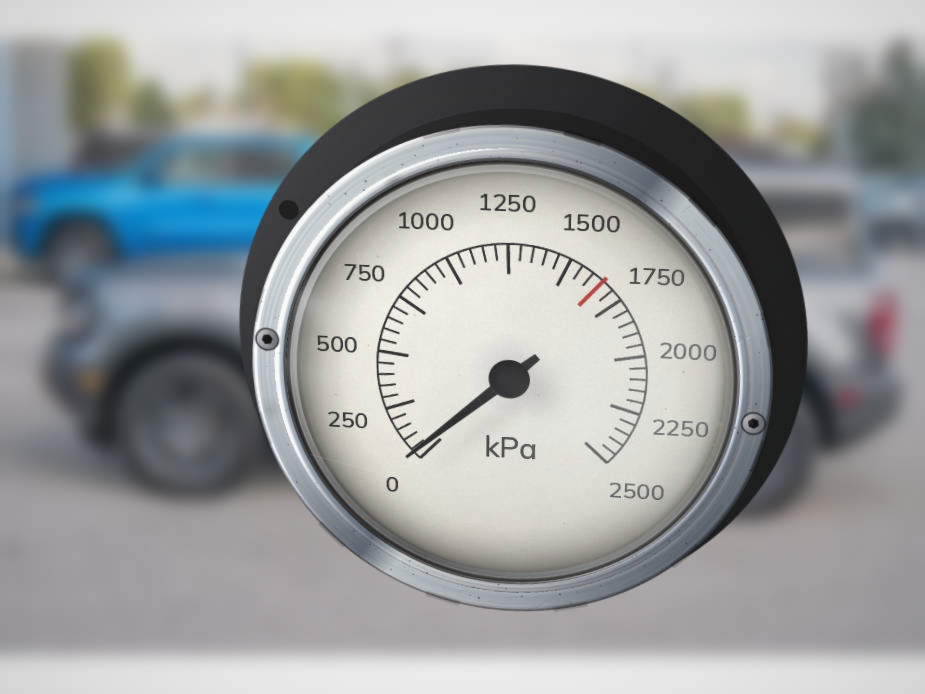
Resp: 50 kPa
